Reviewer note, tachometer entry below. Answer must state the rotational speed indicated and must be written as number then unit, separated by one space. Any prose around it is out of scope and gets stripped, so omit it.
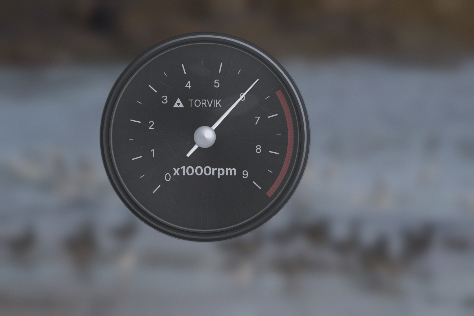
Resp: 6000 rpm
